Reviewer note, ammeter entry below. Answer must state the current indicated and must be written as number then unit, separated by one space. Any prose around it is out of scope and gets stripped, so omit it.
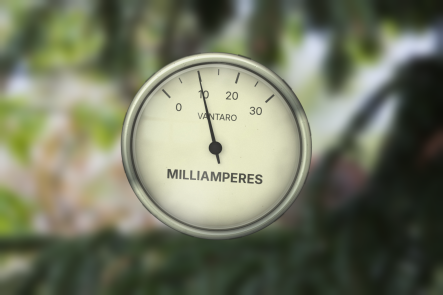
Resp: 10 mA
